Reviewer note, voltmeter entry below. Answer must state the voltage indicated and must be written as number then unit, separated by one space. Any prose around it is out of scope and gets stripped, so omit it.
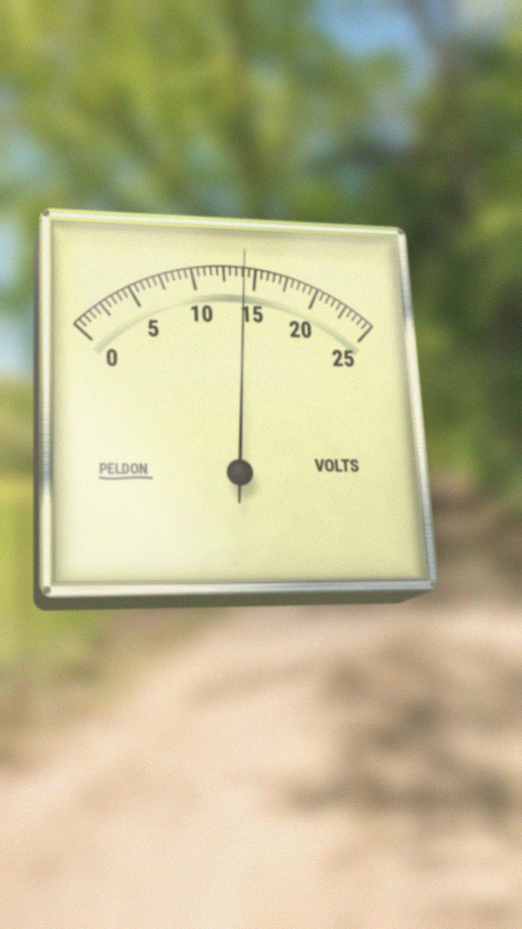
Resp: 14 V
